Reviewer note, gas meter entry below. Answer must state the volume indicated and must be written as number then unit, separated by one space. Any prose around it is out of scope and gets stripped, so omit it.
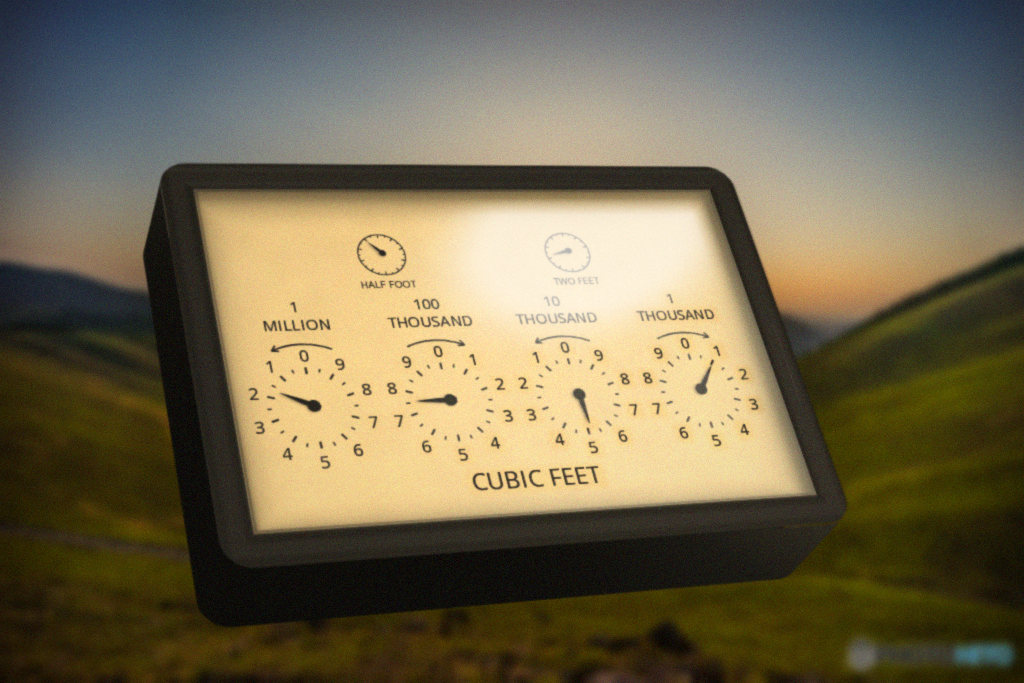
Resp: 175100 ft³
